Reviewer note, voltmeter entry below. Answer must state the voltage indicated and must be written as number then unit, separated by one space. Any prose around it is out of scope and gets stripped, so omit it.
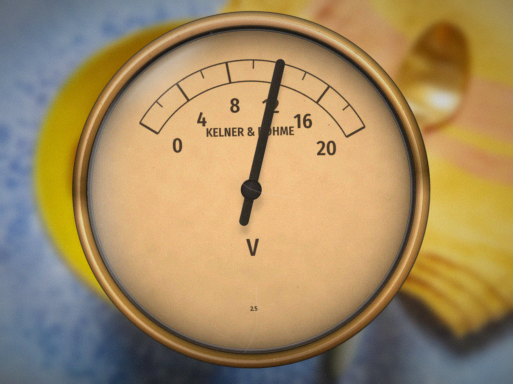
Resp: 12 V
